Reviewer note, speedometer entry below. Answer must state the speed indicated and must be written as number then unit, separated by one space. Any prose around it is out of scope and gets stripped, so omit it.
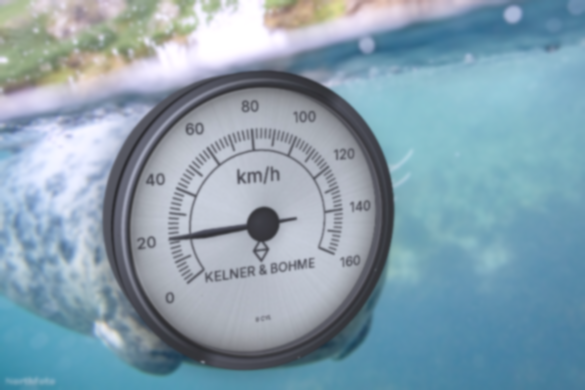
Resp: 20 km/h
